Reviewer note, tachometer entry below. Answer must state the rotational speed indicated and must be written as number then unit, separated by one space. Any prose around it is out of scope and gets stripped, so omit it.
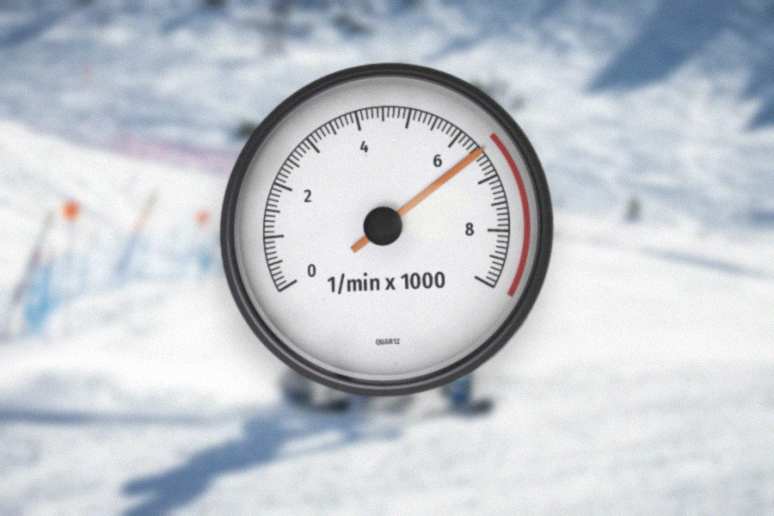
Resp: 6500 rpm
